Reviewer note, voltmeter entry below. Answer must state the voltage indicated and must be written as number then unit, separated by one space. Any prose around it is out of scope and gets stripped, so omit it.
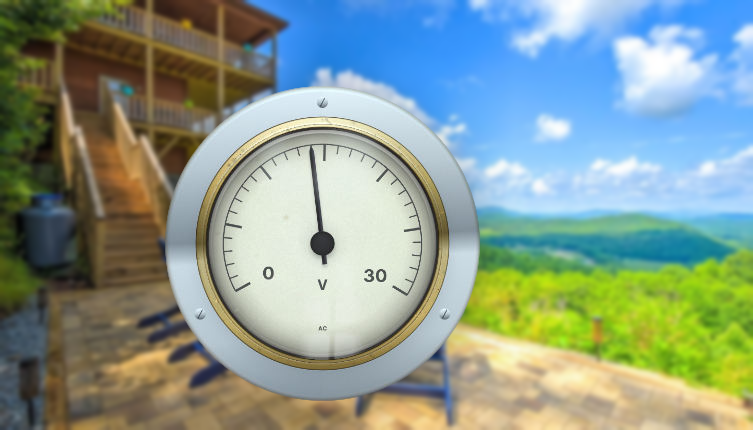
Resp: 14 V
